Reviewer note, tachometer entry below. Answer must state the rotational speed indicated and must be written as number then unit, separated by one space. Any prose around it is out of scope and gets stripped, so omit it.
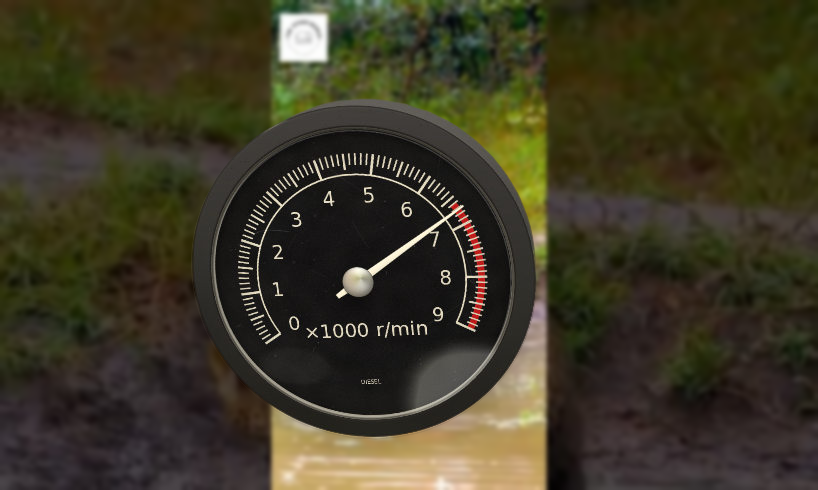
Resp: 6700 rpm
